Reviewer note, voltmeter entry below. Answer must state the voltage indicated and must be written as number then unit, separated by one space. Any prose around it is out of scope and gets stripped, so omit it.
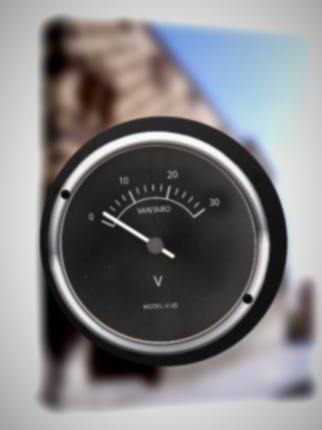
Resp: 2 V
